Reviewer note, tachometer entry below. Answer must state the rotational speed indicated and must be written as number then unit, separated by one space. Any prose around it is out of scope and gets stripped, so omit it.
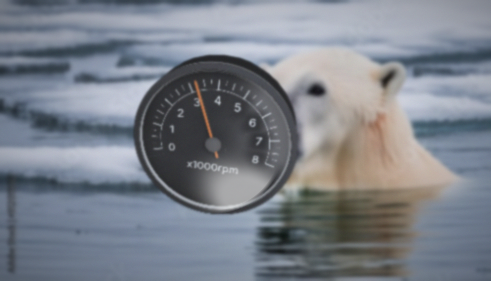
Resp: 3250 rpm
